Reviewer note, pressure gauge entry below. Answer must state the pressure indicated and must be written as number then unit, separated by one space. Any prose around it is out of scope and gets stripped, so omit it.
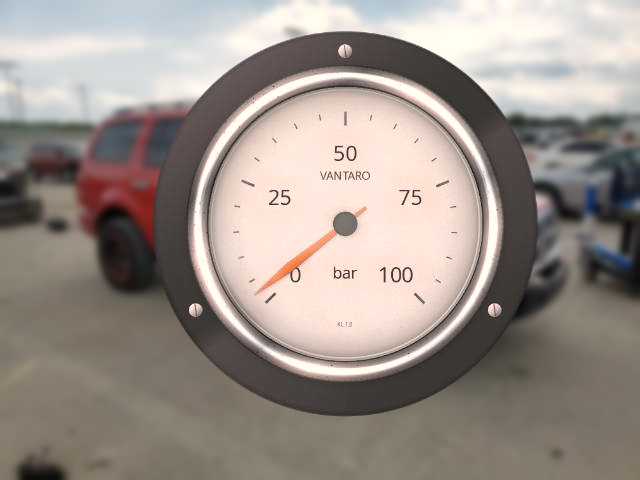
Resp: 2.5 bar
